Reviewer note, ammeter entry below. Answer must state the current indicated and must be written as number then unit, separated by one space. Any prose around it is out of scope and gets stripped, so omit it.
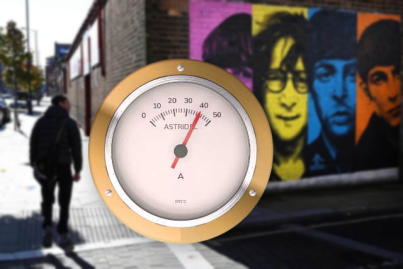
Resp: 40 A
